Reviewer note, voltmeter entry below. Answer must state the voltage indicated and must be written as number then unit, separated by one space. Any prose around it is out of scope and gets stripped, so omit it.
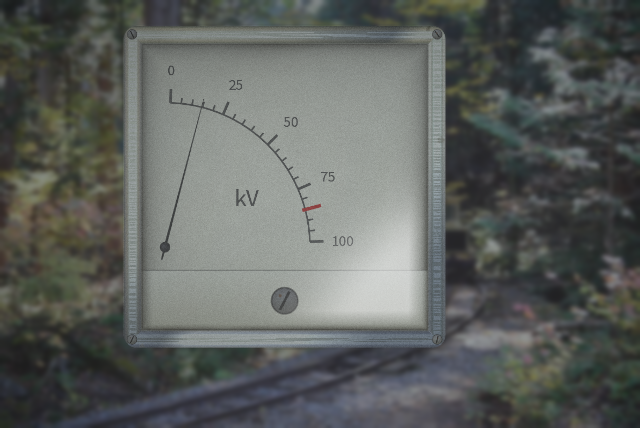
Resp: 15 kV
